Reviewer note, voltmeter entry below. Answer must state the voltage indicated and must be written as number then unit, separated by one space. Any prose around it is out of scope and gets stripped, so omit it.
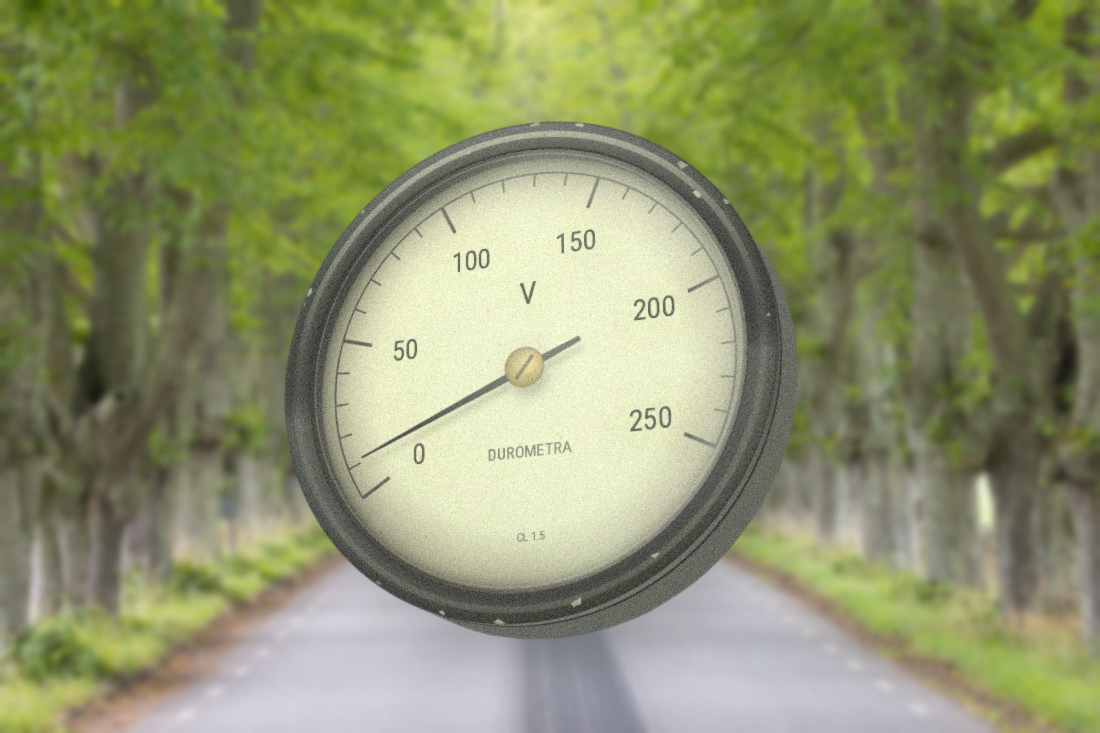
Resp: 10 V
